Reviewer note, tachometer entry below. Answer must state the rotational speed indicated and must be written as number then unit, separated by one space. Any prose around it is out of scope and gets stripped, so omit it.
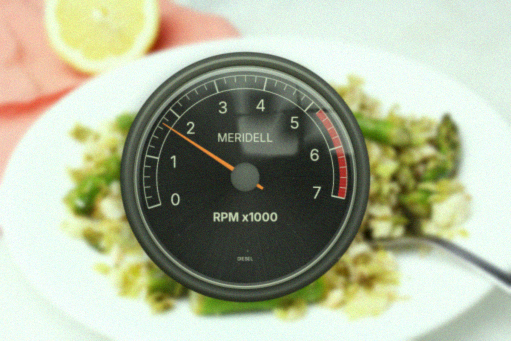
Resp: 1700 rpm
